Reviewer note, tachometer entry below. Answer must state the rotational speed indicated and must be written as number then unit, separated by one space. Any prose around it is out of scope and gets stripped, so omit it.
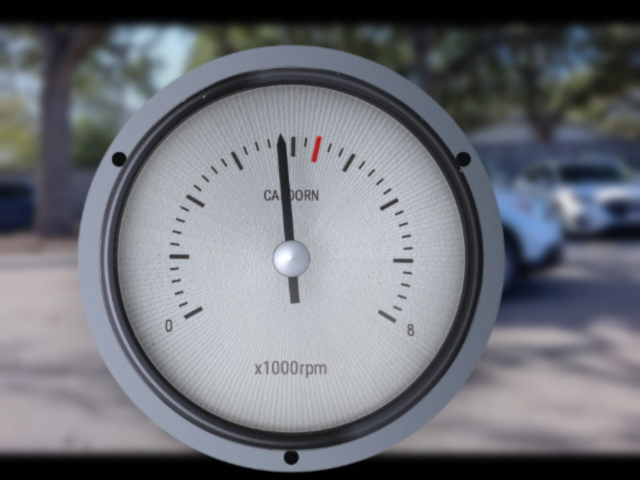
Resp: 3800 rpm
